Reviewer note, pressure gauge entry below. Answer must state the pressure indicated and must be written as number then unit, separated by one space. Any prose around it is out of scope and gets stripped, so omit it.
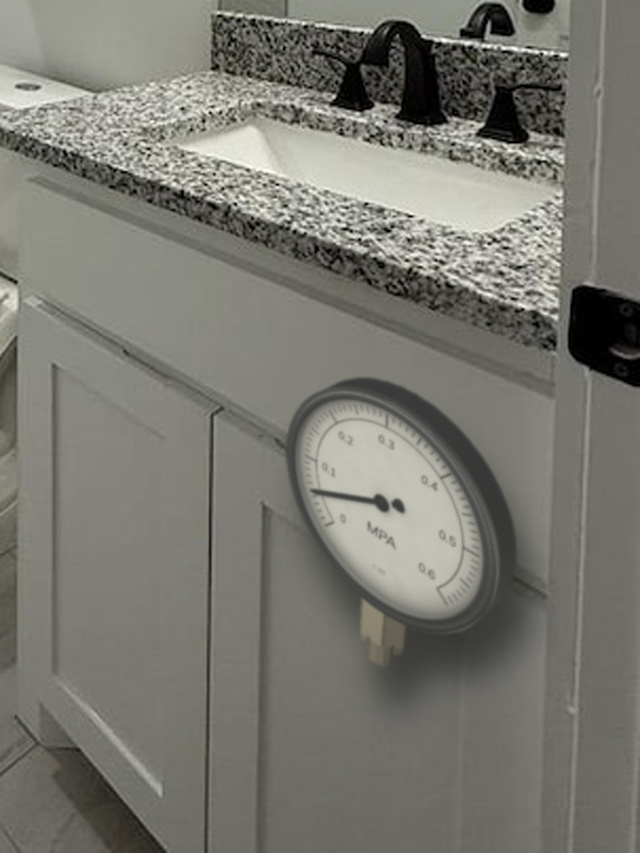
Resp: 0.05 MPa
